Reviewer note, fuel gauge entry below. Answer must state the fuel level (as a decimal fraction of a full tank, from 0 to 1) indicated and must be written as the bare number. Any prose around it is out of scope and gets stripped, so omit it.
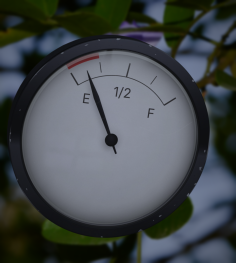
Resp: 0.125
